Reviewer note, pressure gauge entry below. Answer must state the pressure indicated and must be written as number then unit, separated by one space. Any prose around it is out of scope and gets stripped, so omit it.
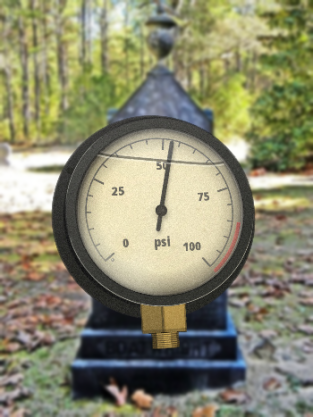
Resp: 52.5 psi
